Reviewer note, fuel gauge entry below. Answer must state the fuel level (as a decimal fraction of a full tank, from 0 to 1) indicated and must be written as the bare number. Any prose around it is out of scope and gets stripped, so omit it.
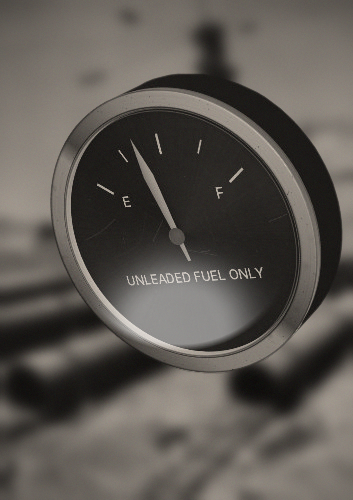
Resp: 0.375
